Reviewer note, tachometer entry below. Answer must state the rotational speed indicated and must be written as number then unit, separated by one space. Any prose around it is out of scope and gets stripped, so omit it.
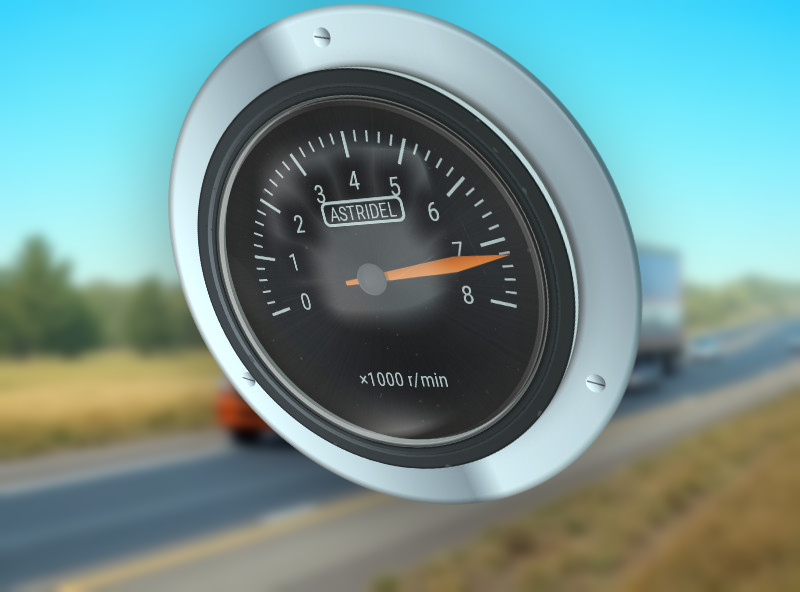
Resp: 7200 rpm
